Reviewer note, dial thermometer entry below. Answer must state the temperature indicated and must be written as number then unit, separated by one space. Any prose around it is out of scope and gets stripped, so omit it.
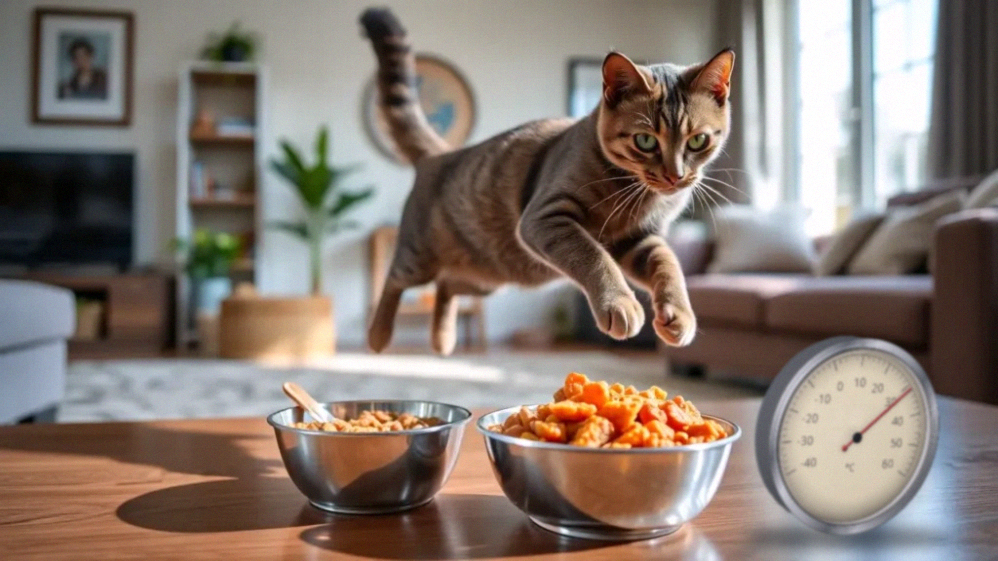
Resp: 30 °C
